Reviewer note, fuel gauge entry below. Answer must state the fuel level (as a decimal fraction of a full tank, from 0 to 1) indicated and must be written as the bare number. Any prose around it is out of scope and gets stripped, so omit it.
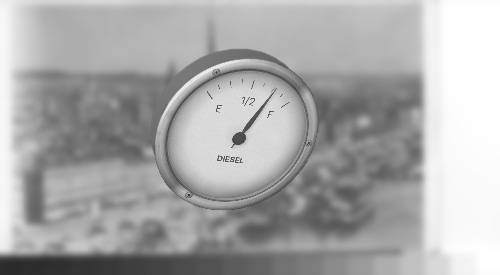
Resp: 0.75
